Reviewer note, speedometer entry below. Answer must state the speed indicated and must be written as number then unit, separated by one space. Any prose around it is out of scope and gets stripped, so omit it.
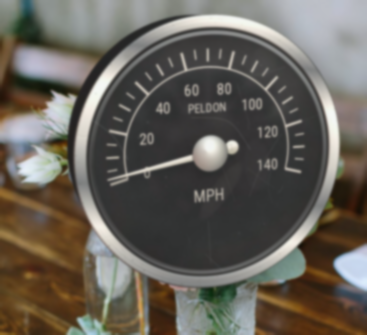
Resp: 2.5 mph
